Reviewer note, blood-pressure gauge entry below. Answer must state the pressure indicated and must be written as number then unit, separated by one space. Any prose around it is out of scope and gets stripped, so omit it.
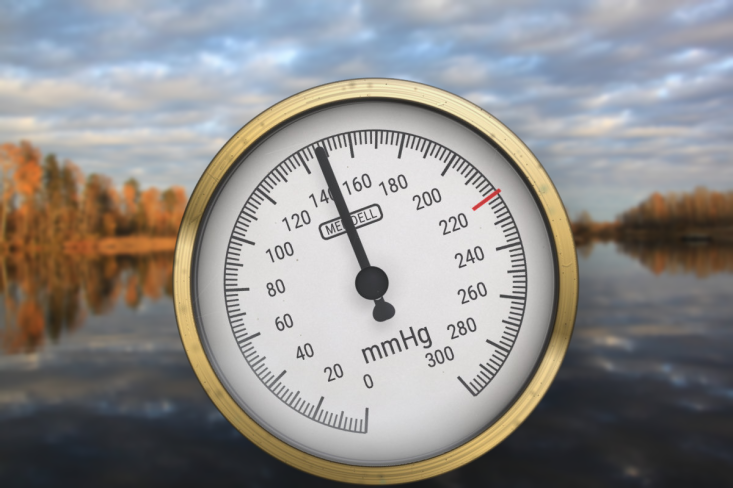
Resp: 148 mmHg
